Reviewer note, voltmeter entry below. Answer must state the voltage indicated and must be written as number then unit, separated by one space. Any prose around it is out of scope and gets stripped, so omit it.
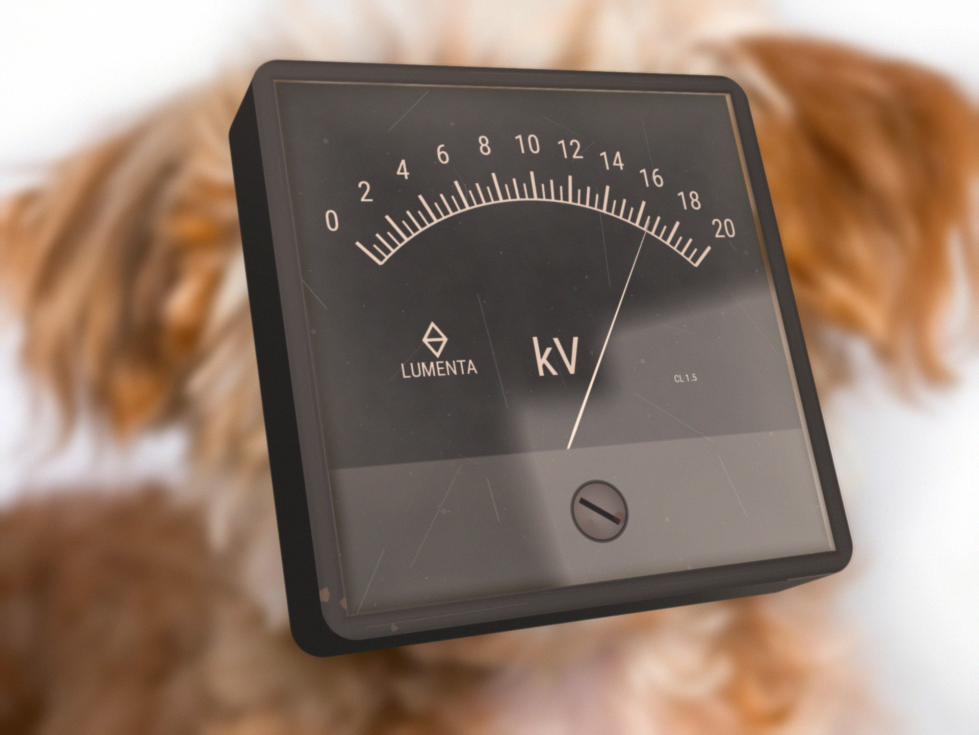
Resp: 16.5 kV
